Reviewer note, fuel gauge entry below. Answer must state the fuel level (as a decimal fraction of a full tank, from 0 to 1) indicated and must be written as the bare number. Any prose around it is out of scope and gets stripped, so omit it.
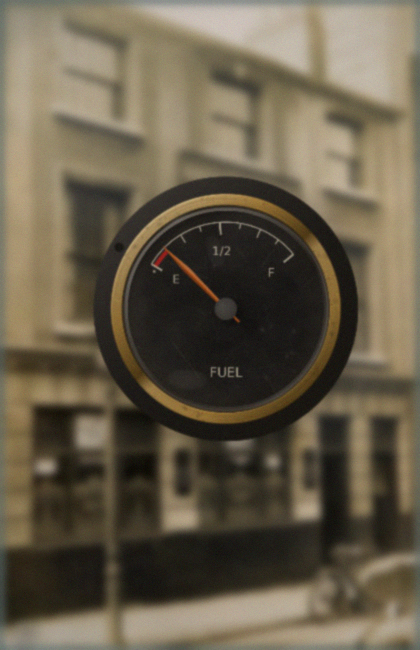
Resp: 0.125
